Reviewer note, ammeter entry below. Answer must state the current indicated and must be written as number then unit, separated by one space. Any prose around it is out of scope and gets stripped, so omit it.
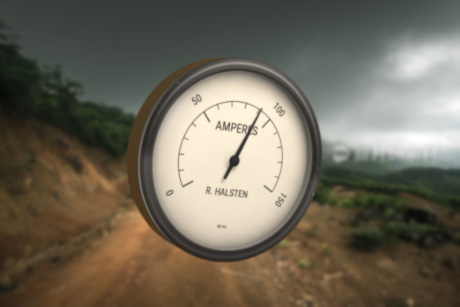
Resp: 90 A
